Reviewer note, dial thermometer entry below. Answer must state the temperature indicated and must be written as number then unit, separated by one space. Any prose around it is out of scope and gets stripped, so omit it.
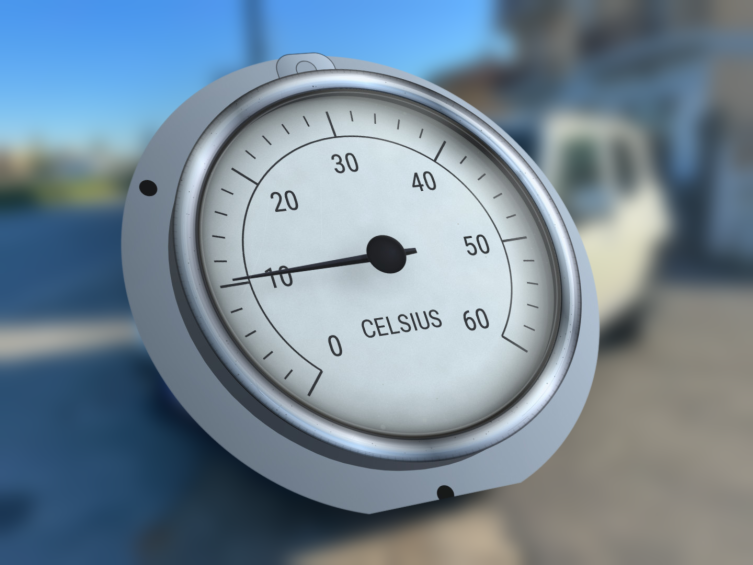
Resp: 10 °C
